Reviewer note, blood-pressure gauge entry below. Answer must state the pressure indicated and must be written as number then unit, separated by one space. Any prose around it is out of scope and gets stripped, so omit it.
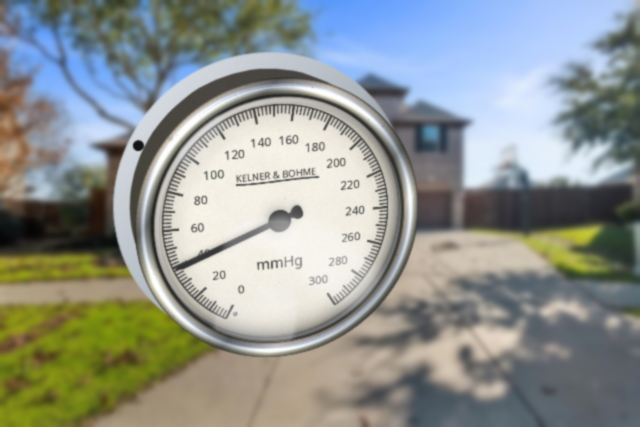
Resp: 40 mmHg
